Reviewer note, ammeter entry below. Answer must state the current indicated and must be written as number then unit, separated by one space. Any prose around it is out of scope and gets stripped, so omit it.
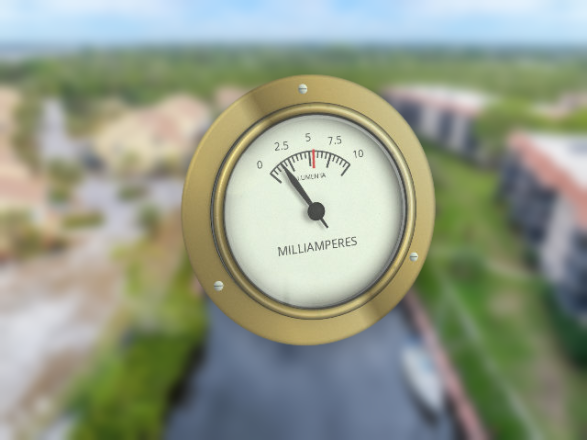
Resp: 1.5 mA
